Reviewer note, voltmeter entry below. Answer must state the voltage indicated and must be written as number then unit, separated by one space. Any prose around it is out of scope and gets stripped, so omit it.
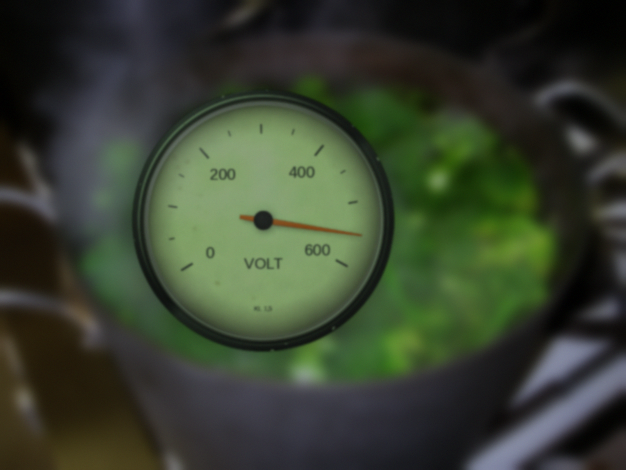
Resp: 550 V
